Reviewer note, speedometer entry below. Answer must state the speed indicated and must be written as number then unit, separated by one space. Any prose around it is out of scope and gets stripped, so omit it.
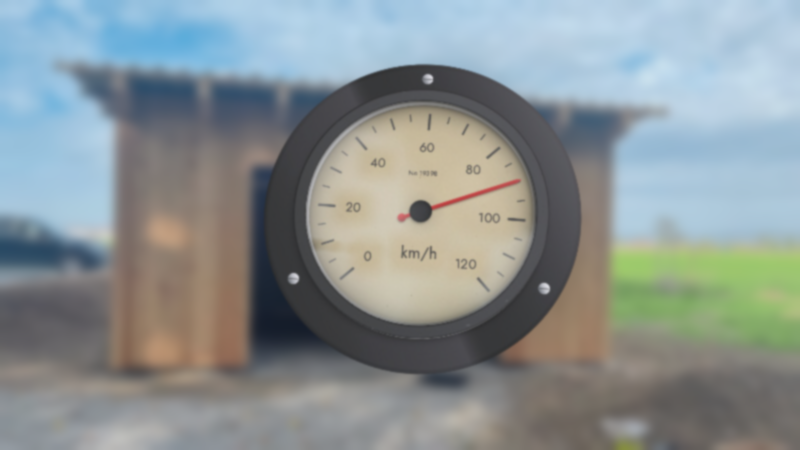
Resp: 90 km/h
